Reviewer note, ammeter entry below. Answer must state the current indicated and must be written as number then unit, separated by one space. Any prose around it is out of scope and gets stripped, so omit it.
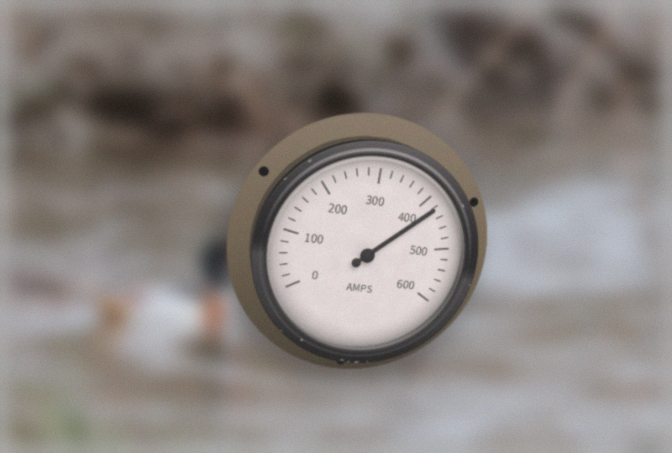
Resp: 420 A
